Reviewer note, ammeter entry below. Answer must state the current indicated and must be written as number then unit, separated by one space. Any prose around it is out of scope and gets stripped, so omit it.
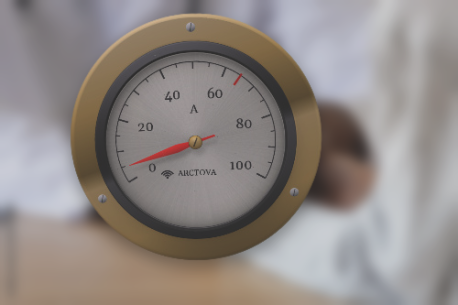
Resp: 5 A
